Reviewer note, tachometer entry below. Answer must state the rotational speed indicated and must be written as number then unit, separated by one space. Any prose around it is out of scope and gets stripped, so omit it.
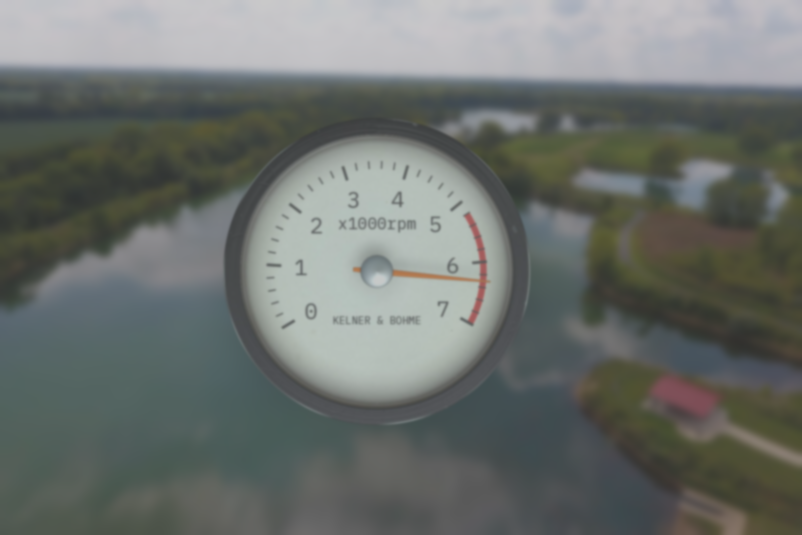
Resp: 6300 rpm
